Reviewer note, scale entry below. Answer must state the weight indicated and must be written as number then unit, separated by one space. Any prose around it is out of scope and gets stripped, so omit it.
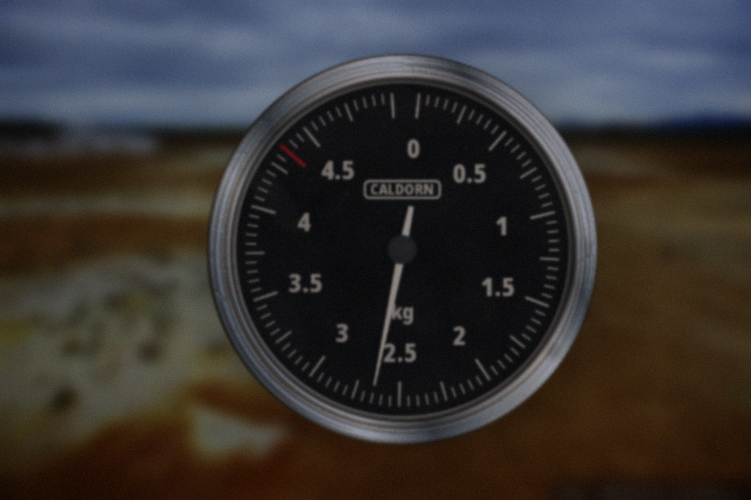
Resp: 2.65 kg
